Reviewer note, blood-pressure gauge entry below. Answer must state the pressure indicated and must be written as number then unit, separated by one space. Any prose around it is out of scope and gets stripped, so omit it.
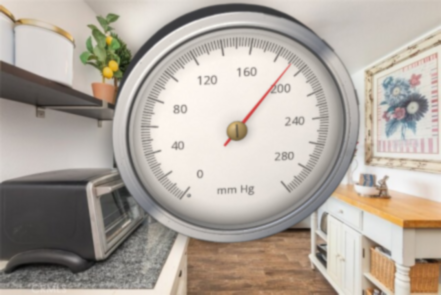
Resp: 190 mmHg
